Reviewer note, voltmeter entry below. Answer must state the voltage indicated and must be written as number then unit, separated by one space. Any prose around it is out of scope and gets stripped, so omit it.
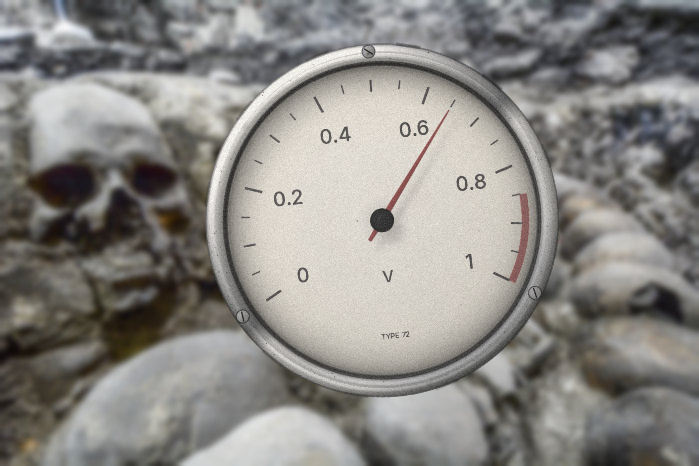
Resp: 0.65 V
